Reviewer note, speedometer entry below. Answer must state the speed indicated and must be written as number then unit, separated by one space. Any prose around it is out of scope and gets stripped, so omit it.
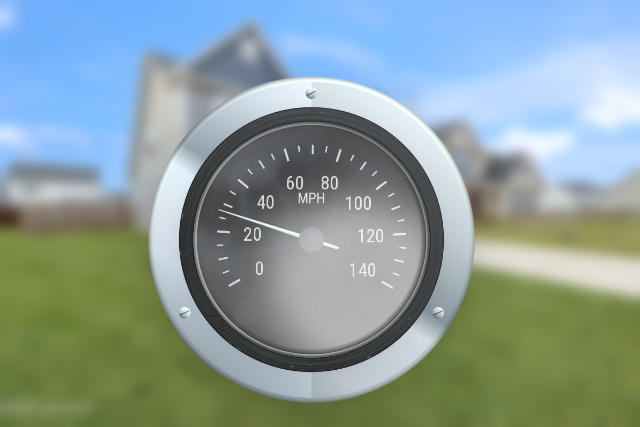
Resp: 27.5 mph
